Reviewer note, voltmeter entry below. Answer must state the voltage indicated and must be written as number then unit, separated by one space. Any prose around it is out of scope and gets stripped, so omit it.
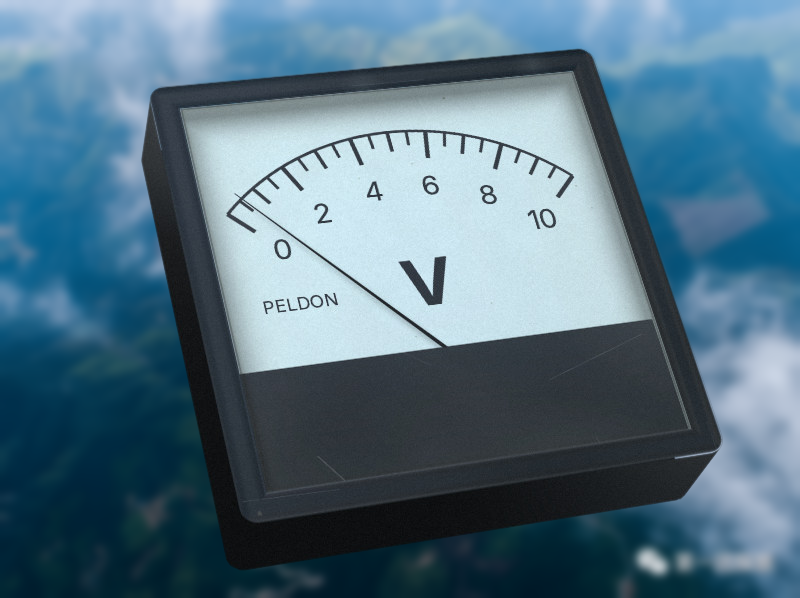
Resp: 0.5 V
